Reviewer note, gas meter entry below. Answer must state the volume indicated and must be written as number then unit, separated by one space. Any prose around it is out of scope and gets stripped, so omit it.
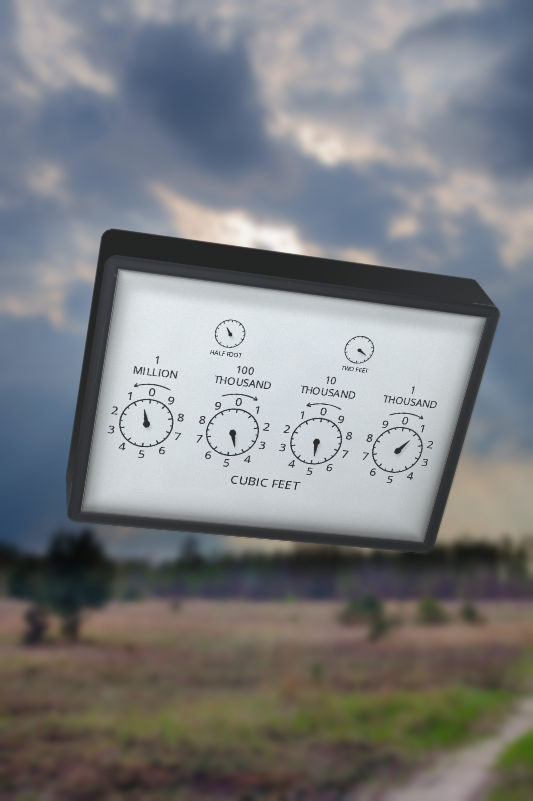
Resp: 45100 ft³
